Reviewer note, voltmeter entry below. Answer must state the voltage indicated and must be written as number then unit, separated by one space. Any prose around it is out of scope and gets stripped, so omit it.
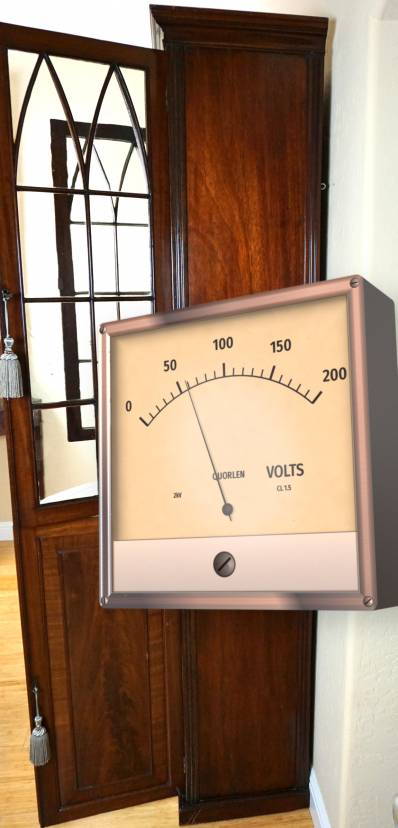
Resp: 60 V
